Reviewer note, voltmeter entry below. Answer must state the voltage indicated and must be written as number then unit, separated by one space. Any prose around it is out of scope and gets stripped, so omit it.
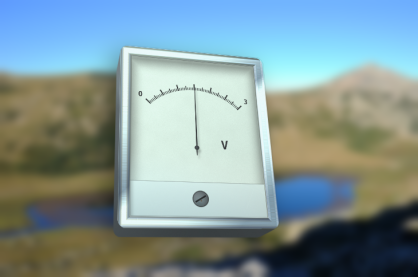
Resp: 1.5 V
